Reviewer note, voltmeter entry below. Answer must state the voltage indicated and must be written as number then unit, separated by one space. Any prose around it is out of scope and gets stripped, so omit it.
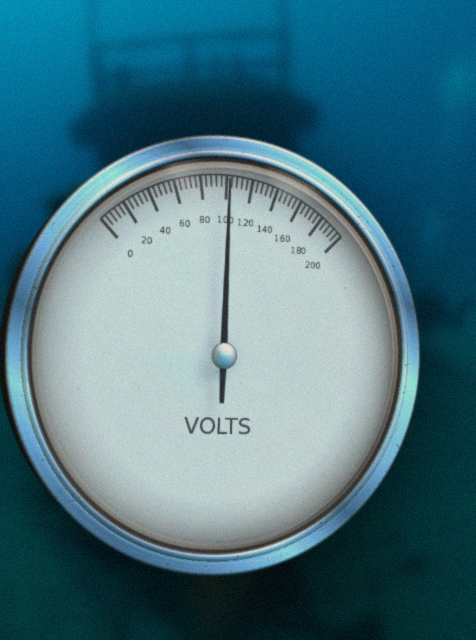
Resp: 100 V
